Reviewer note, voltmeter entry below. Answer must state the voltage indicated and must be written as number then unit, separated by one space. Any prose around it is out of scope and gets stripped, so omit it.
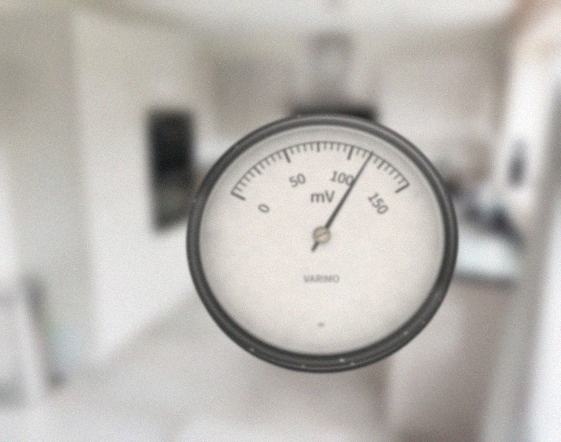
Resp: 115 mV
